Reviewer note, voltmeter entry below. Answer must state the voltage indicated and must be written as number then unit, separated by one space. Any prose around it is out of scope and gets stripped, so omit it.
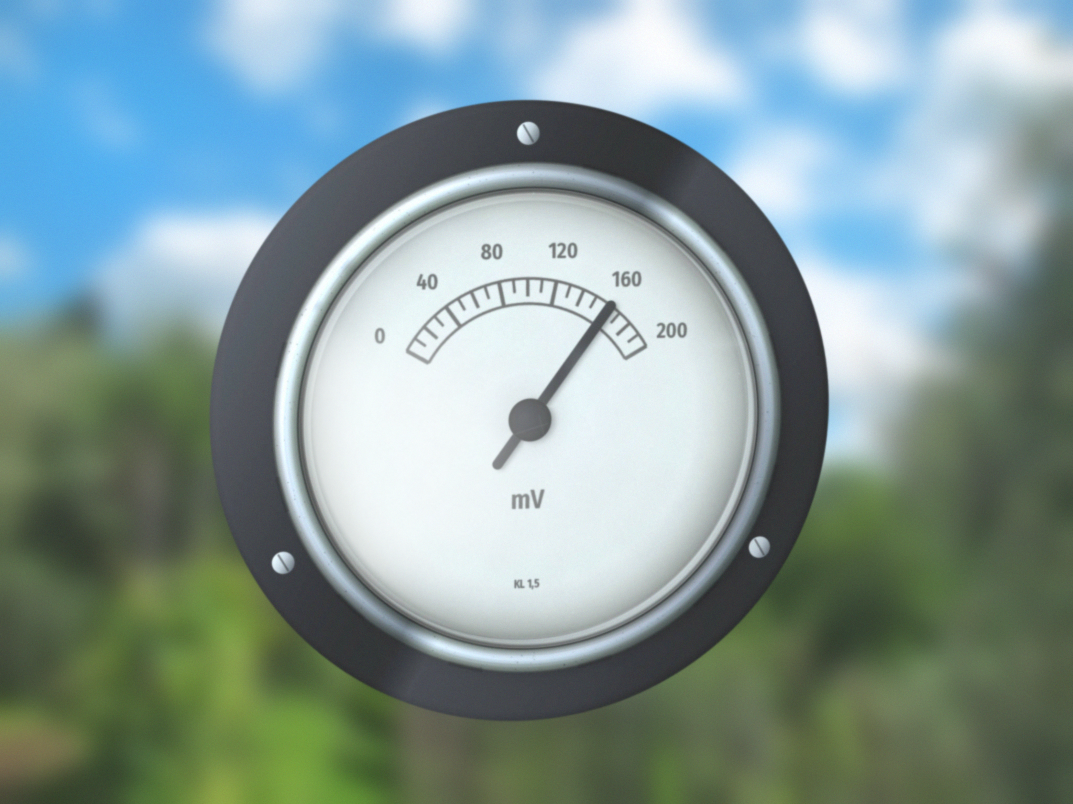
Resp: 160 mV
